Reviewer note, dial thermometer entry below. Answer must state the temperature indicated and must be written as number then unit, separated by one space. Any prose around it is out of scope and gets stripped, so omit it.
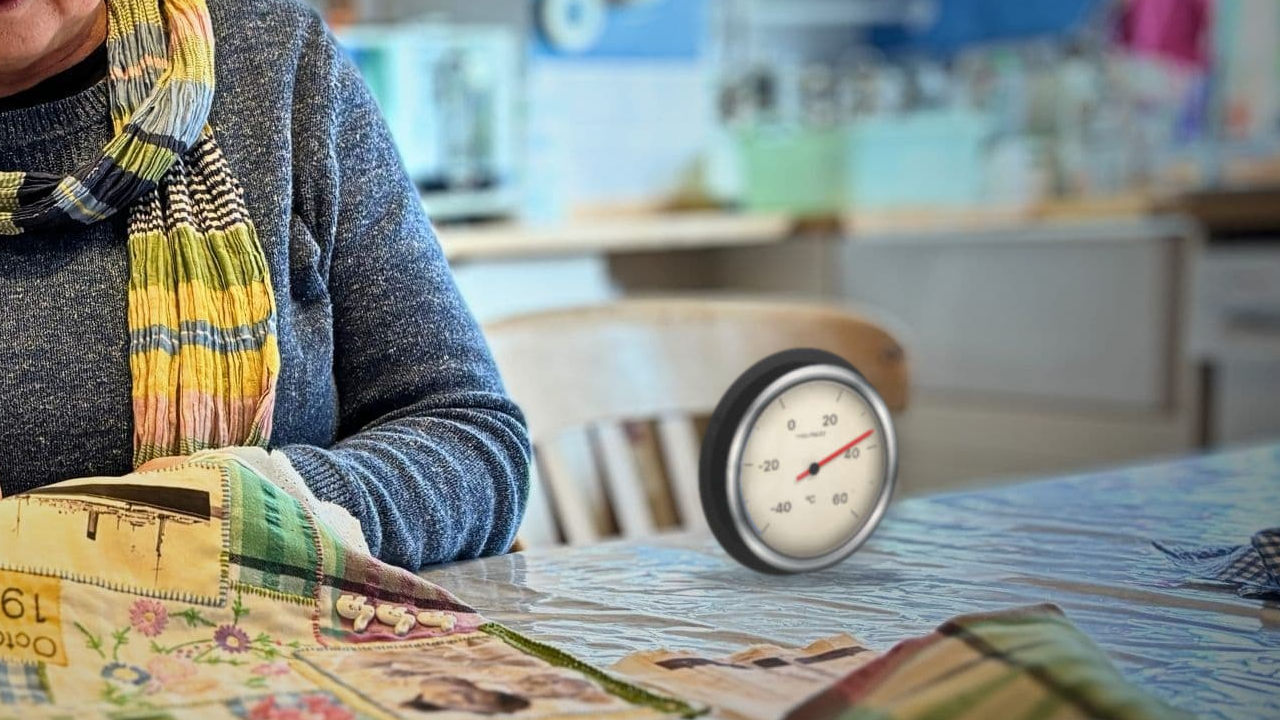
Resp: 35 °C
